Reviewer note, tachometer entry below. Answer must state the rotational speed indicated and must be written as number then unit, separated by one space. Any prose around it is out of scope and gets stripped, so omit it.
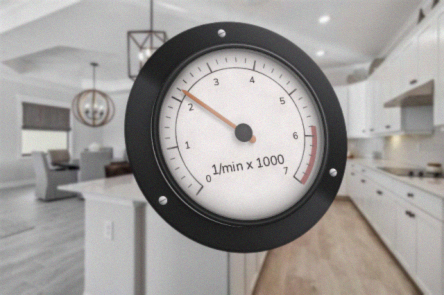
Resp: 2200 rpm
